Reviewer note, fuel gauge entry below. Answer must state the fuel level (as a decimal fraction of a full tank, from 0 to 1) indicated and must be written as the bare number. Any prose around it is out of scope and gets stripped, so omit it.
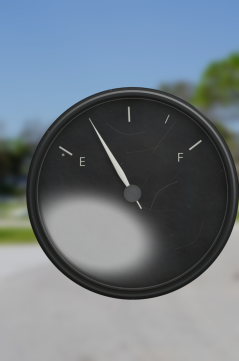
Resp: 0.25
